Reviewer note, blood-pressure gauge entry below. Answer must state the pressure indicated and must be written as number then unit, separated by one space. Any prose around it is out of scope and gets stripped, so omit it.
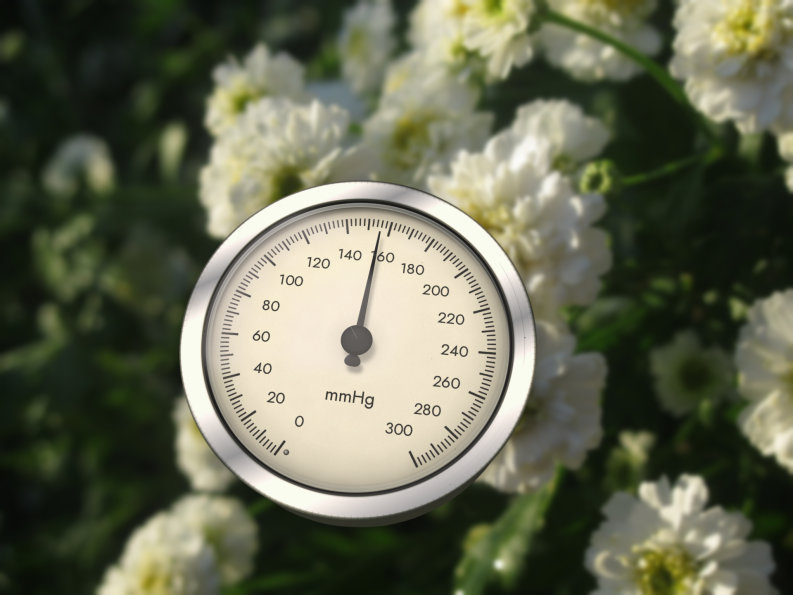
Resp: 156 mmHg
